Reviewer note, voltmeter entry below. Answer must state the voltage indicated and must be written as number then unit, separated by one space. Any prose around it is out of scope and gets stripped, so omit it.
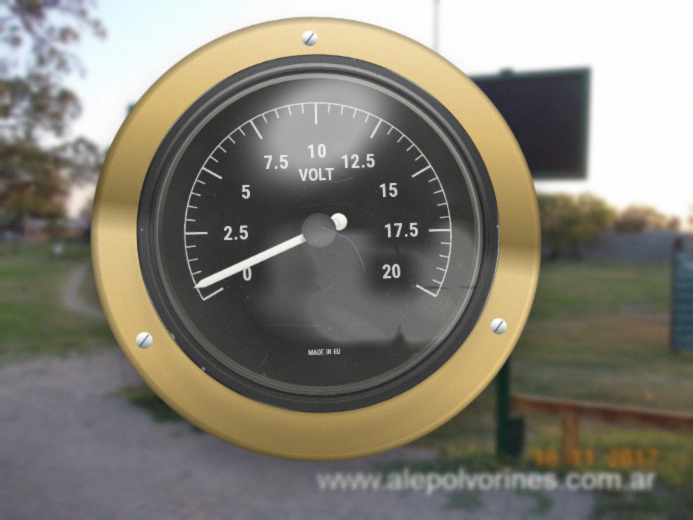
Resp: 0.5 V
